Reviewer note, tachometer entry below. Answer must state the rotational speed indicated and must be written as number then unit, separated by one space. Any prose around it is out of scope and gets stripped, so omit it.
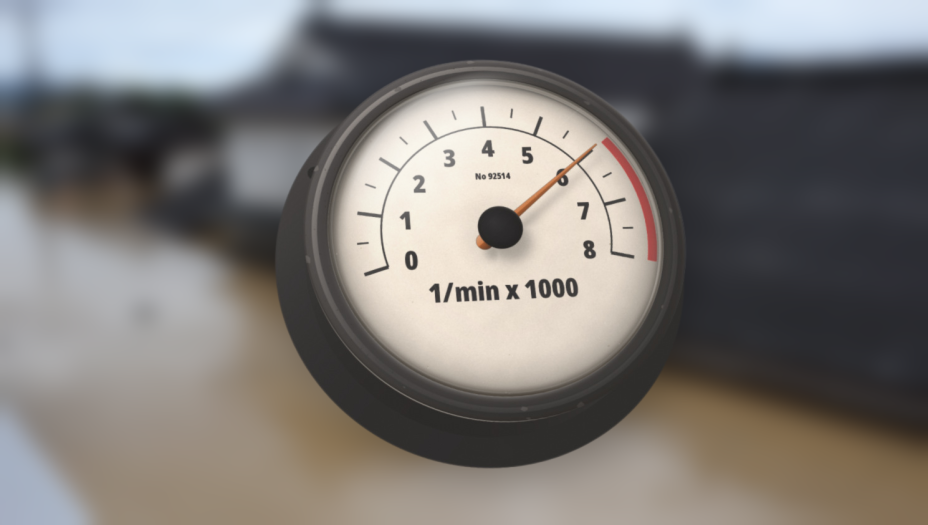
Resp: 6000 rpm
